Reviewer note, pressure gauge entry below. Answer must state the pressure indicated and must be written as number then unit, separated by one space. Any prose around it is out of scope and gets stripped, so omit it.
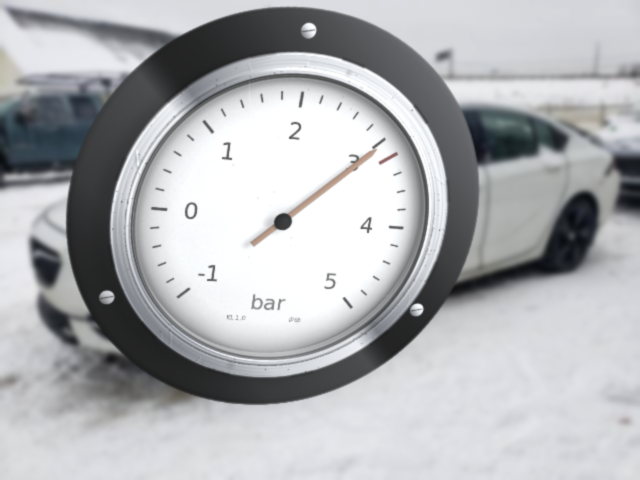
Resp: 3 bar
